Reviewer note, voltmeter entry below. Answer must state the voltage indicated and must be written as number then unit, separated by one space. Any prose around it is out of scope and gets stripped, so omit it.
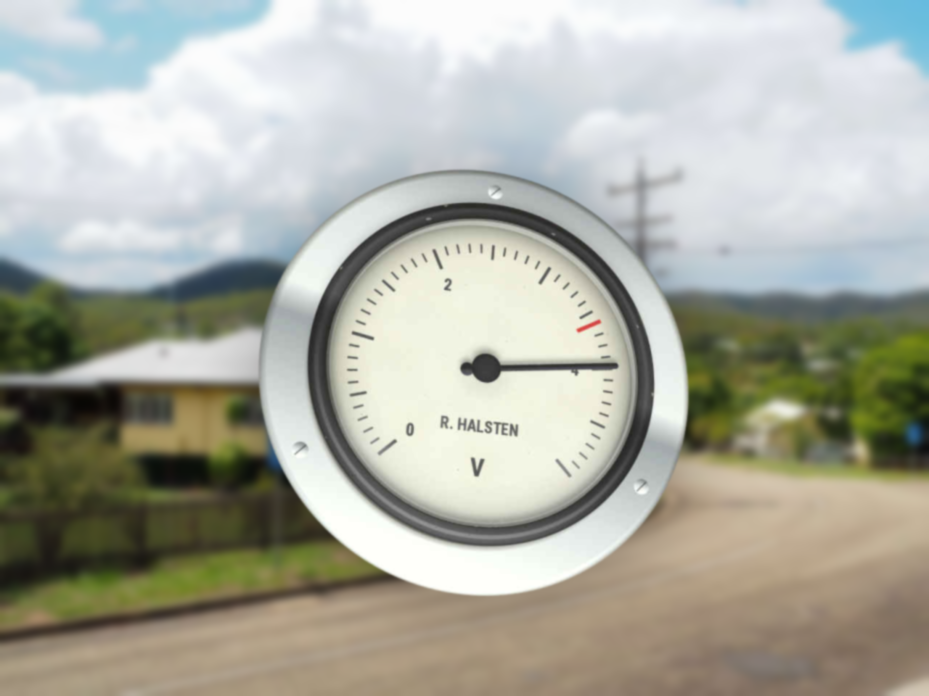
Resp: 4 V
